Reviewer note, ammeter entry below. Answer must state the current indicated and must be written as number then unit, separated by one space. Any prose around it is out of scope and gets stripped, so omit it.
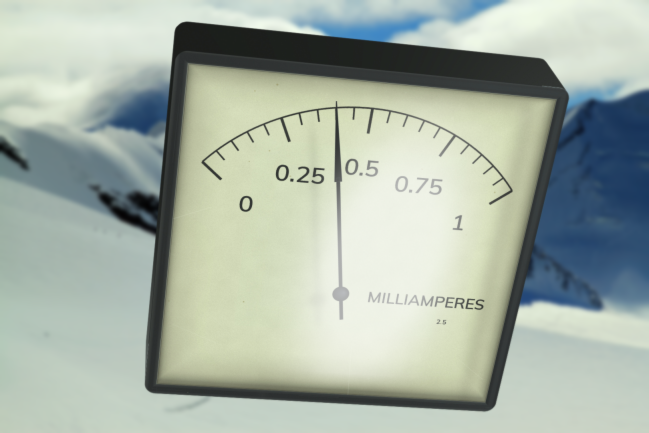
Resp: 0.4 mA
